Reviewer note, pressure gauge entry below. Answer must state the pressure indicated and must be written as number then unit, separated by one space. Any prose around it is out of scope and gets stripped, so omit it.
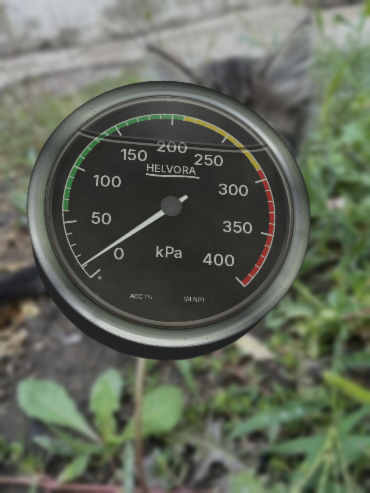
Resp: 10 kPa
